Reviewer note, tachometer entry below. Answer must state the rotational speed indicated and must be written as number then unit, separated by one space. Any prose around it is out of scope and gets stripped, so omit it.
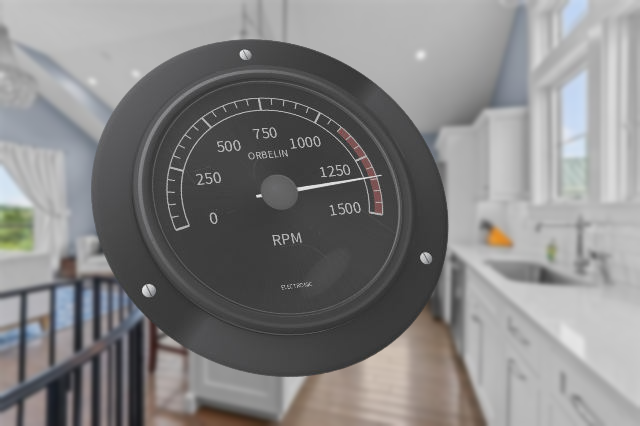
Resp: 1350 rpm
